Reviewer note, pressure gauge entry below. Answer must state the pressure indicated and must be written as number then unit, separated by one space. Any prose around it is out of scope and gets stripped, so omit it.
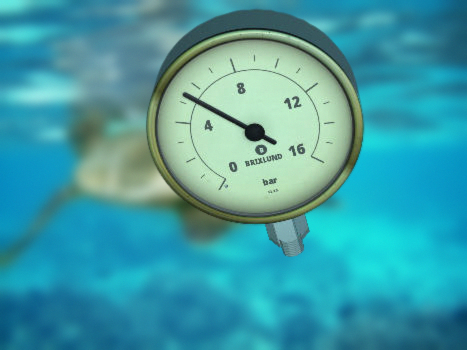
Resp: 5.5 bar
